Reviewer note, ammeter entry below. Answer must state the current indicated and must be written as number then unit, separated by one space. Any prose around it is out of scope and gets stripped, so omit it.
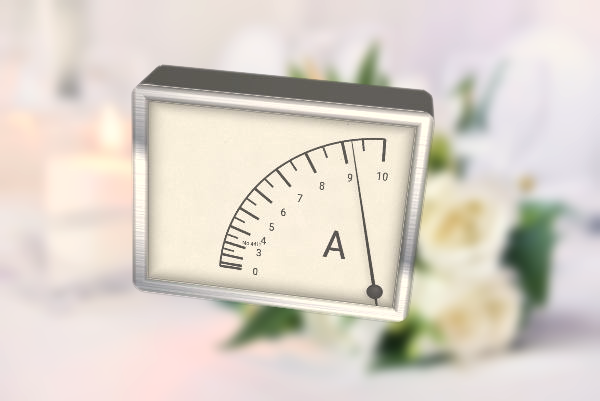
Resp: 9.25 A
